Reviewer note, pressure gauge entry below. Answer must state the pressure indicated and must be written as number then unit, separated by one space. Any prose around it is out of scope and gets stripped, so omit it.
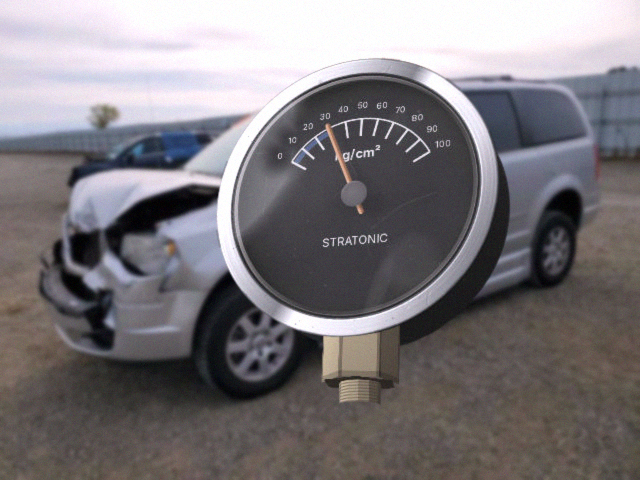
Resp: 30 kg/cm²
